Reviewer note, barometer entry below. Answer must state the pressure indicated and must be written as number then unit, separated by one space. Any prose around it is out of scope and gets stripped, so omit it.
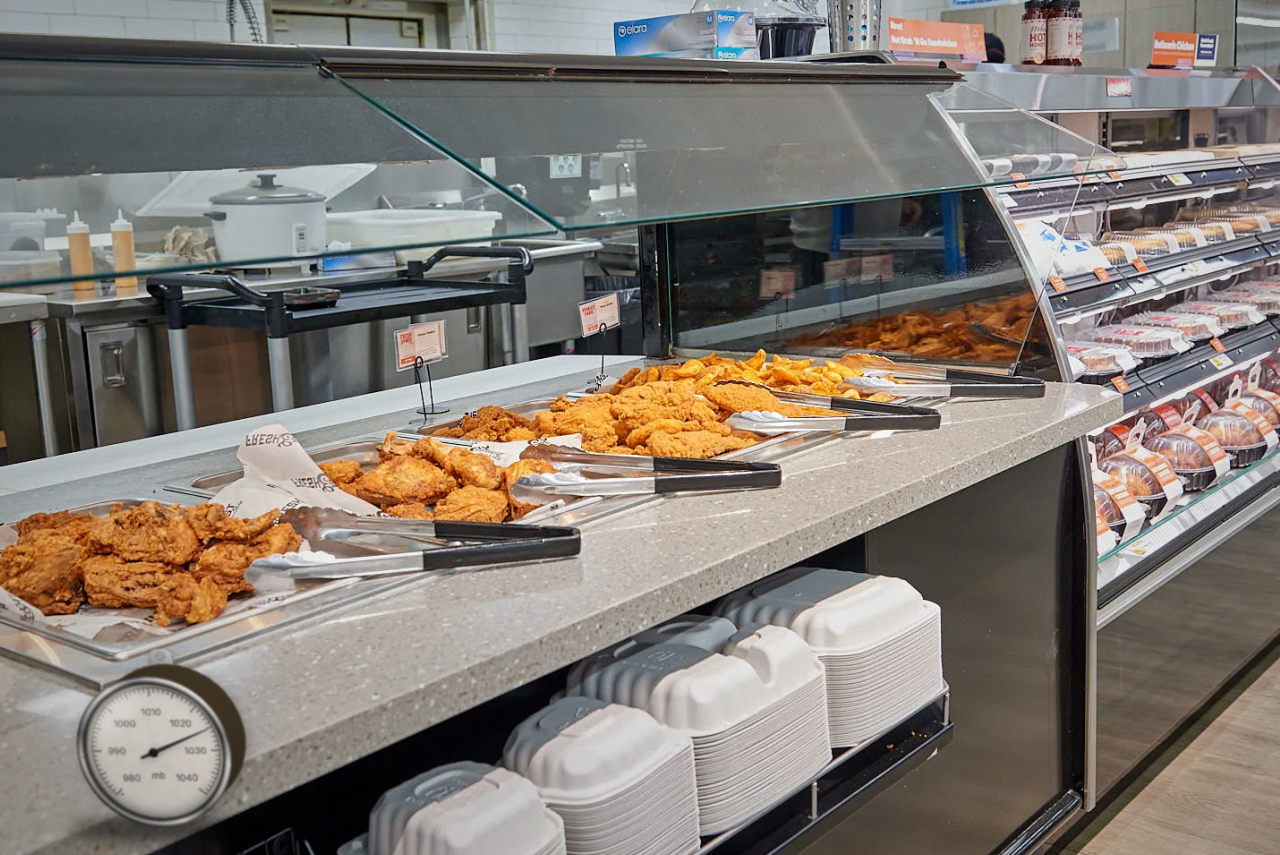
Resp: 1025 mbar
